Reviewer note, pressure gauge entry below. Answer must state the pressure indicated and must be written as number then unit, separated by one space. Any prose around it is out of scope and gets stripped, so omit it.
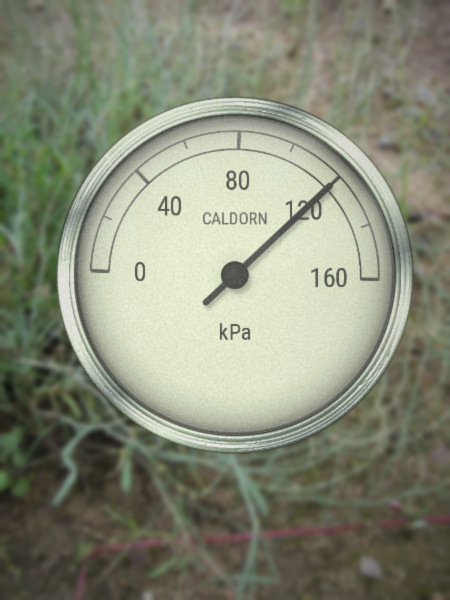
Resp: 120 kPa
